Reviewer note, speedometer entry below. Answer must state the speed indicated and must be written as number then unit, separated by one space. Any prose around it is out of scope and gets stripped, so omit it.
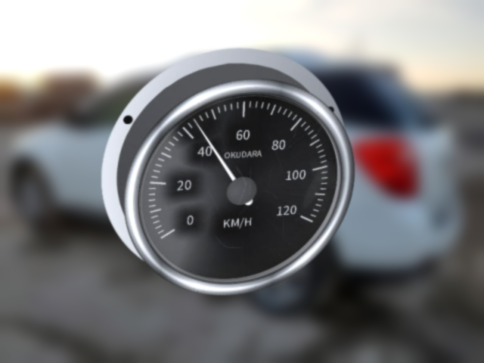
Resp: 44 km/h
